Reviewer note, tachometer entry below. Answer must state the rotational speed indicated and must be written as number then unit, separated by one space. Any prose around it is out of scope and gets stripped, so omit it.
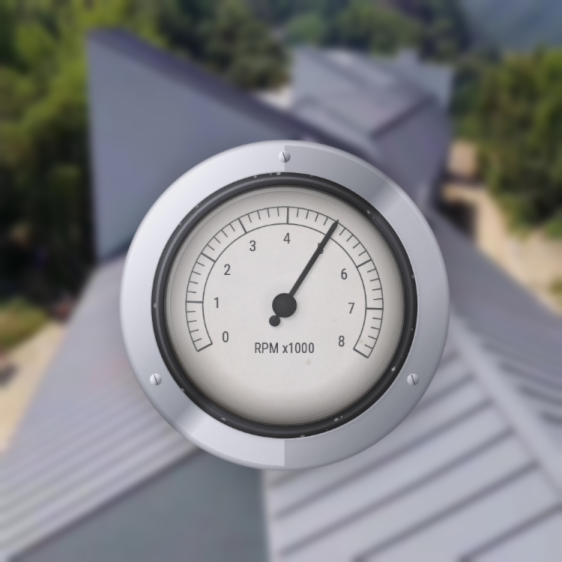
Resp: 5000 rpm
